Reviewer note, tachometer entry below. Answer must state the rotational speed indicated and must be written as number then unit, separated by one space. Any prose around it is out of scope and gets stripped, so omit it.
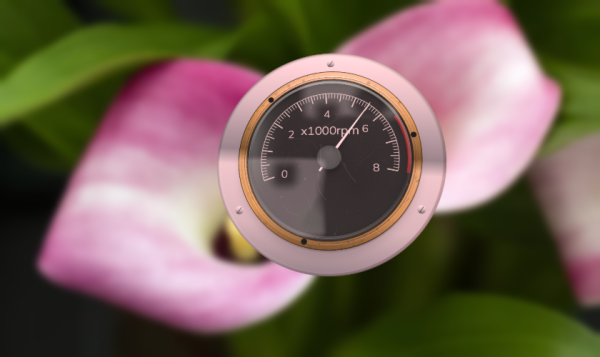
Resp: 5500 rpm
